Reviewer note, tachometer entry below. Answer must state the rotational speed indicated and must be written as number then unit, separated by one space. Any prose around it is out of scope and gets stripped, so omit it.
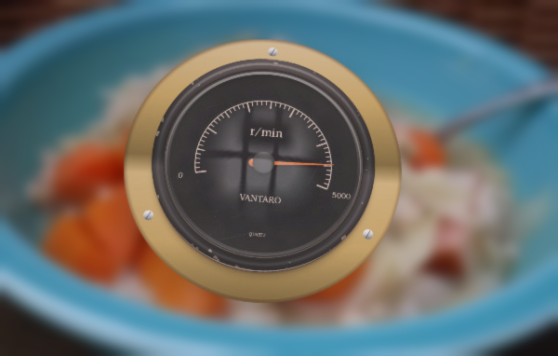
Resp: 4500 rpm
